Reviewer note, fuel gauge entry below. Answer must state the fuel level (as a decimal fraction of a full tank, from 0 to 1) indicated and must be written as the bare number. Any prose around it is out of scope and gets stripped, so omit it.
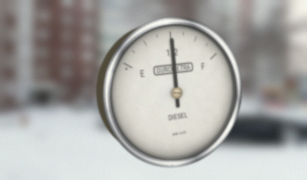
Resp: 0.5
